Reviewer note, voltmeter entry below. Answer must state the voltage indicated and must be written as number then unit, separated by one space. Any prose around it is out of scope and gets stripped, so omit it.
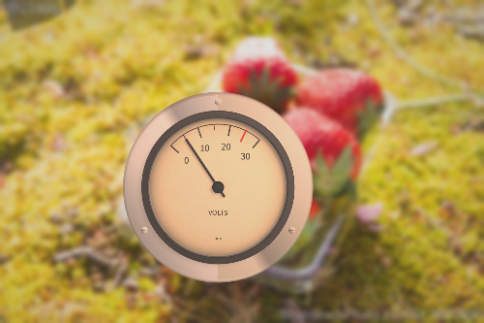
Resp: 5 V
